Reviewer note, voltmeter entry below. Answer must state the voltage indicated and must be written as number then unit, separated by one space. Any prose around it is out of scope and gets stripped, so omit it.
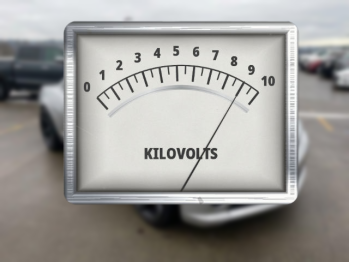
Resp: 9 kV
